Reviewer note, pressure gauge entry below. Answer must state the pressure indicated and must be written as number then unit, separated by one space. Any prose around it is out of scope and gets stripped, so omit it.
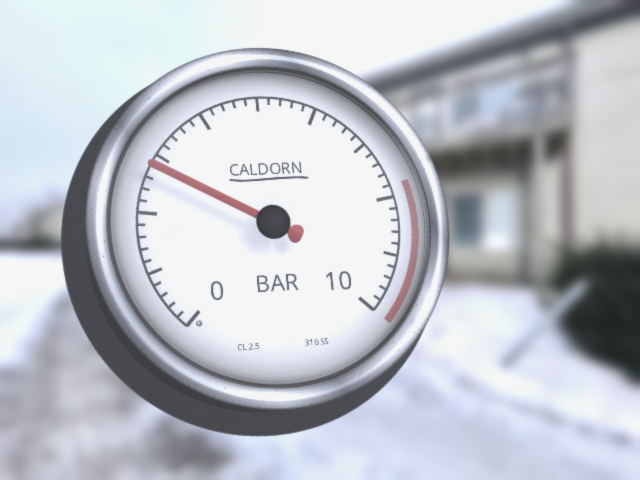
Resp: 2.8 bar
